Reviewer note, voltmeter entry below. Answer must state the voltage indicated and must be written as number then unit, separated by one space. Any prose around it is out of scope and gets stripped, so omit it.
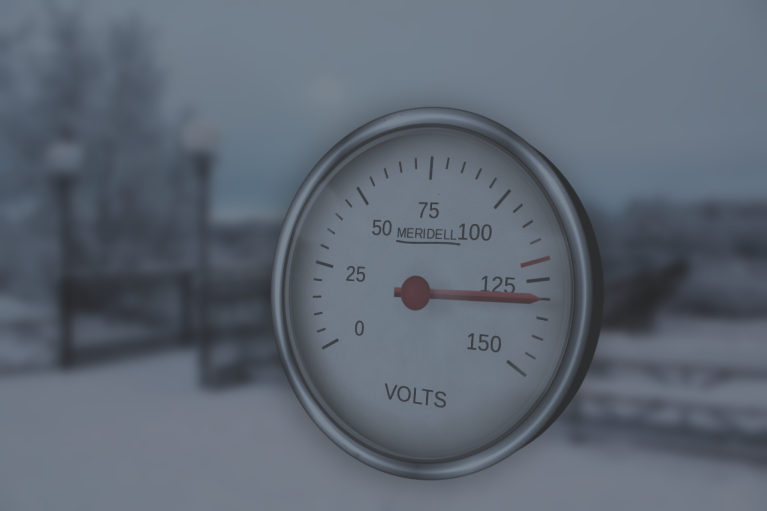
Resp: 130 V
